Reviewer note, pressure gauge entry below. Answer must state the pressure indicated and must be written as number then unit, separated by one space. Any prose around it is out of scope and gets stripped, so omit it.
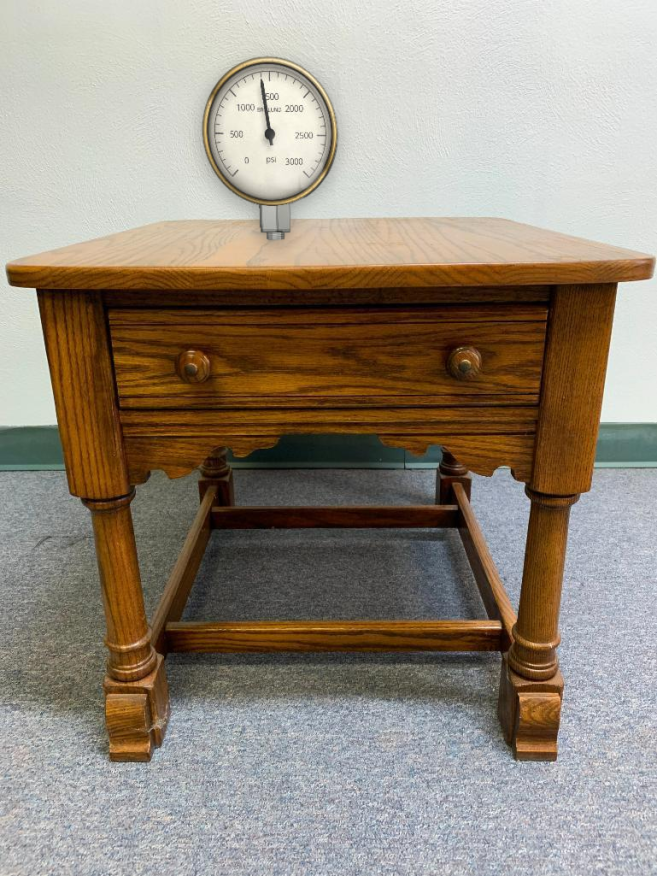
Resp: 1400 psi
